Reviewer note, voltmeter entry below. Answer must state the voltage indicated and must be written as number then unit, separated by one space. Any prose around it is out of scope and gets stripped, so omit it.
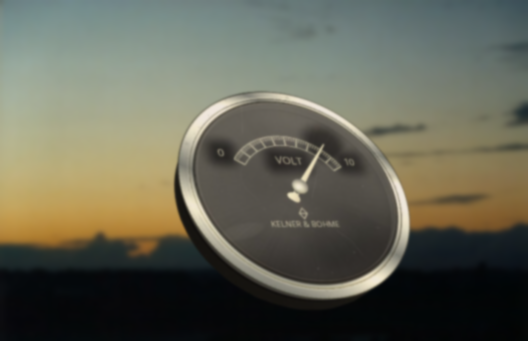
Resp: 8 V
